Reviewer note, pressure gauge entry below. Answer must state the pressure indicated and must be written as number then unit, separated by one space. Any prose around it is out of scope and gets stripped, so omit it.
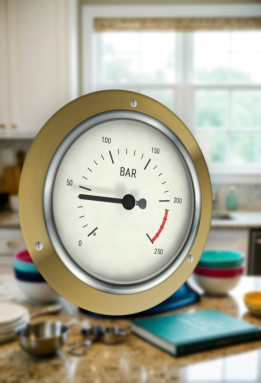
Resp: 40 bar
